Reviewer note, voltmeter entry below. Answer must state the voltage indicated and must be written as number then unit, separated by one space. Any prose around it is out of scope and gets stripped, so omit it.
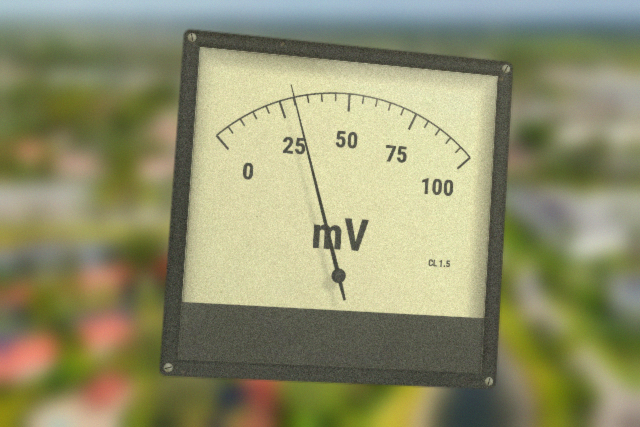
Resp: 30 mV
